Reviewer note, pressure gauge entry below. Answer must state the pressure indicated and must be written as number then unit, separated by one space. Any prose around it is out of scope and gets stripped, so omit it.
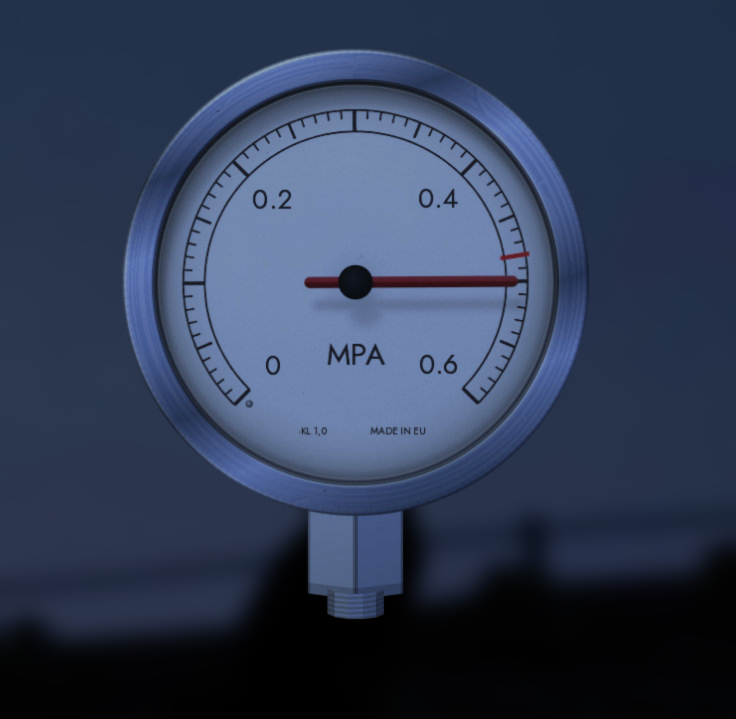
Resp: 0.5 MPa
